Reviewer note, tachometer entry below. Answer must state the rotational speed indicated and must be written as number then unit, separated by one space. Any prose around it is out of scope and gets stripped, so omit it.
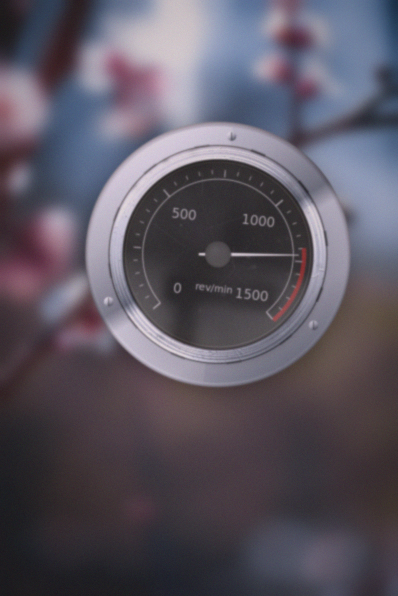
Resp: 1225 rpm
